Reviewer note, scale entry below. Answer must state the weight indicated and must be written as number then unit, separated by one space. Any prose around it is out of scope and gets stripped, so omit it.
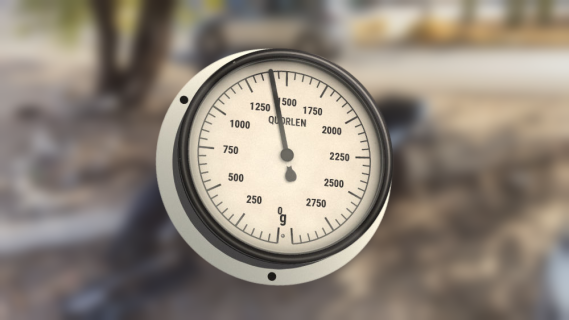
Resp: 1400 g
